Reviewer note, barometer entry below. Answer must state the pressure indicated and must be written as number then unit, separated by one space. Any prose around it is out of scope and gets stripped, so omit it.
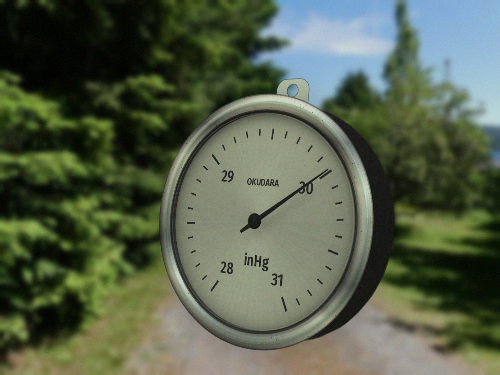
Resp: 30 inHg
